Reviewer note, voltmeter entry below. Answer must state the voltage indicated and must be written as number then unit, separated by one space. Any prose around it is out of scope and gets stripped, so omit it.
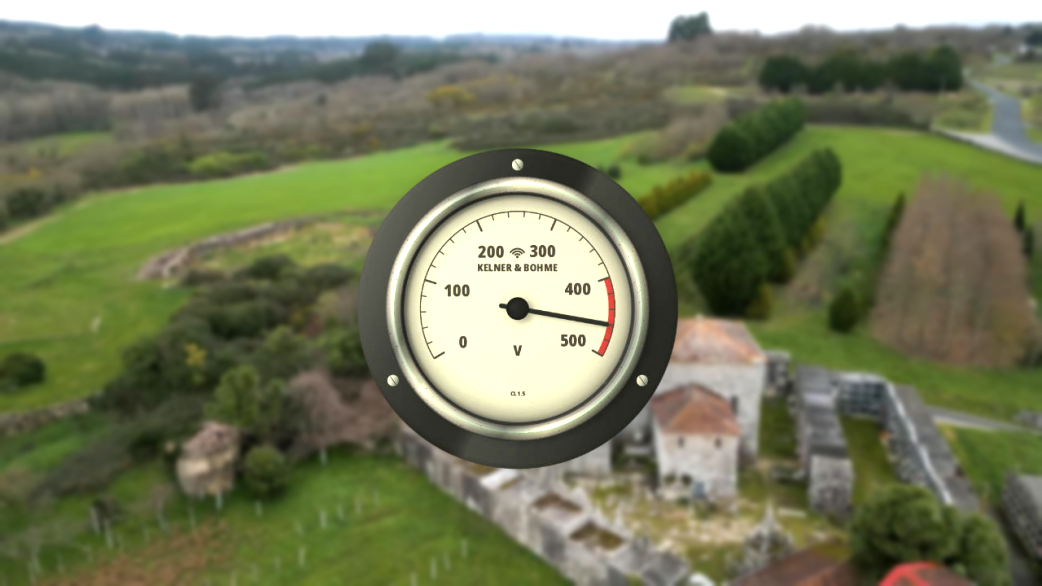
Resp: 460 V
